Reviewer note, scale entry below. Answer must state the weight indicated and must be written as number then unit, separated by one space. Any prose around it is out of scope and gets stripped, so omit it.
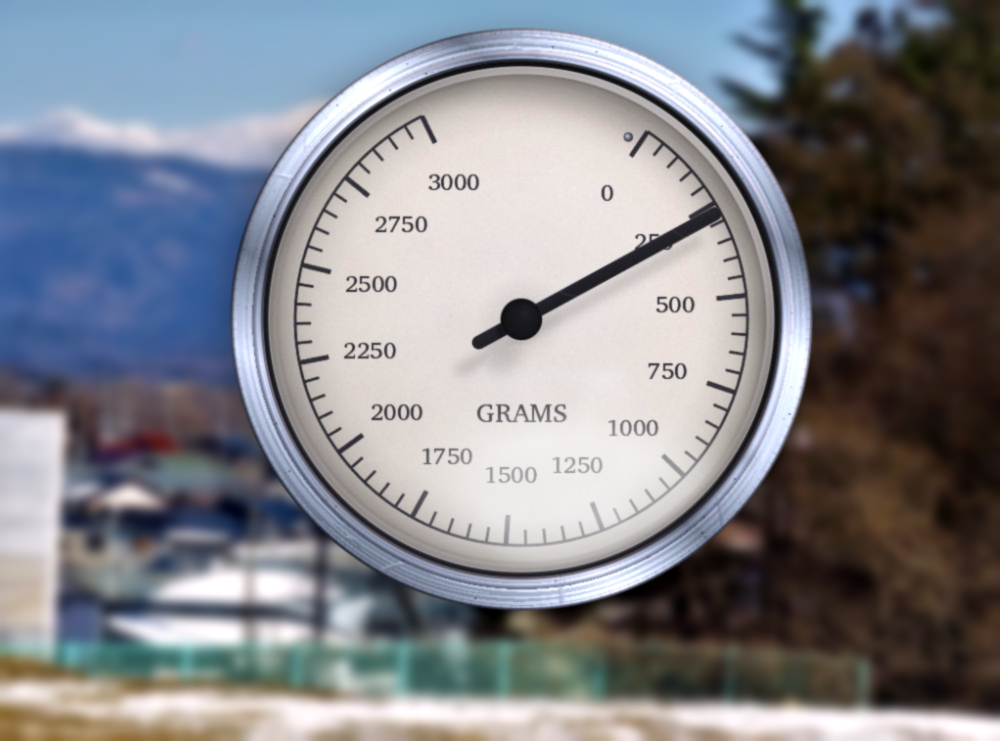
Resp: 275 g
